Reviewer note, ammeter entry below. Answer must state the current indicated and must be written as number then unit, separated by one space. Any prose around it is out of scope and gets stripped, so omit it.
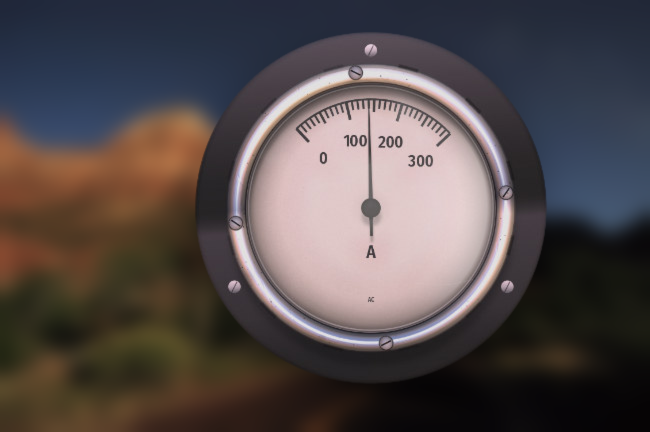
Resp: 140 A
